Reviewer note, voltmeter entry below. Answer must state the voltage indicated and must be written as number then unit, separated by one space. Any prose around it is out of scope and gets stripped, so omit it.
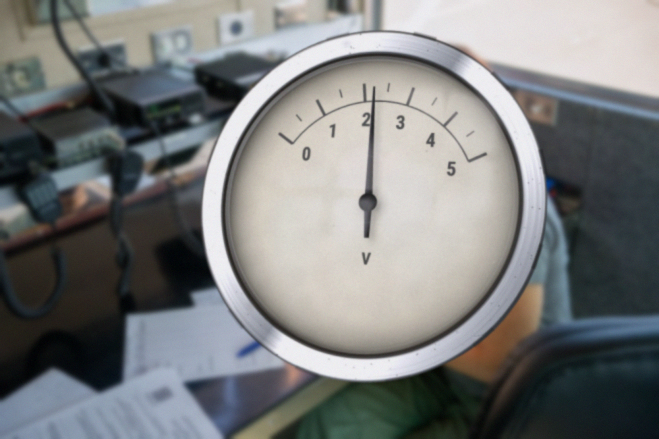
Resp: 2.25 V
